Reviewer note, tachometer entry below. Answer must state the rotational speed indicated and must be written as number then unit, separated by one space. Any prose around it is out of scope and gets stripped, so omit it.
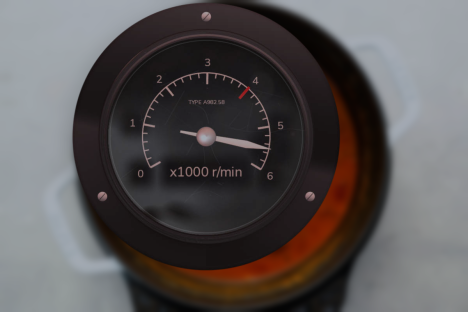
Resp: 5500 rpm
